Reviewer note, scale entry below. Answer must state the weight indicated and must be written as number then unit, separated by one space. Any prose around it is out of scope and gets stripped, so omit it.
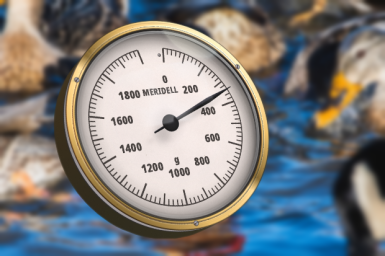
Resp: 340 g
